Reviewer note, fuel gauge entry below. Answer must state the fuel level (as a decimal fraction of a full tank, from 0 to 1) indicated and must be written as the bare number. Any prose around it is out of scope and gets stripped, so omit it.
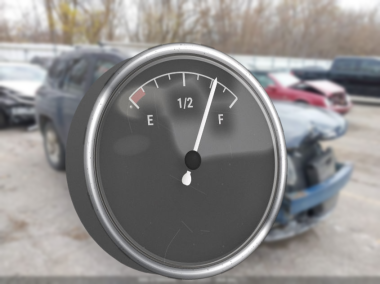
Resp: 0.75
